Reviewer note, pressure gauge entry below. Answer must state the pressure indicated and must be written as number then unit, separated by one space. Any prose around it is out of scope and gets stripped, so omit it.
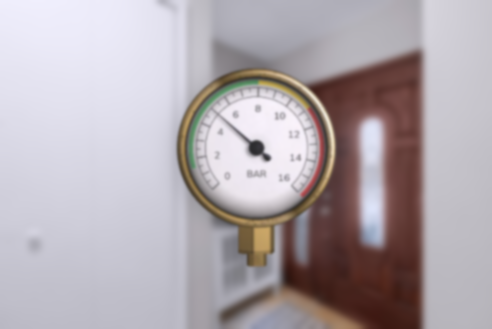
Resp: 5 bar
